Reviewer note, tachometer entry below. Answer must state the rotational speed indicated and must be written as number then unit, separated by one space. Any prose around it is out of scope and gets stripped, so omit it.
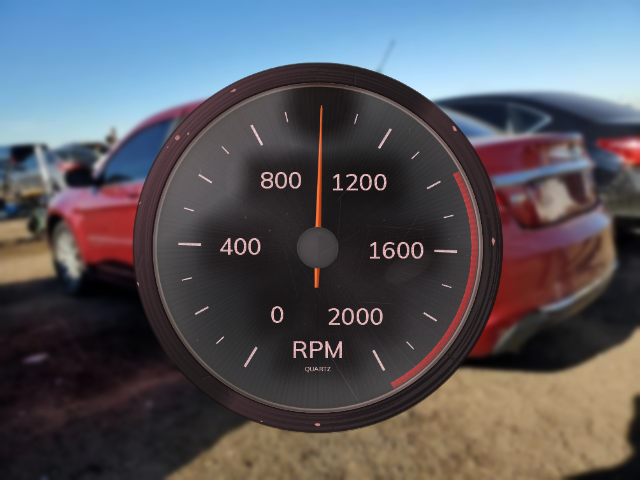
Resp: 1000 rpm
